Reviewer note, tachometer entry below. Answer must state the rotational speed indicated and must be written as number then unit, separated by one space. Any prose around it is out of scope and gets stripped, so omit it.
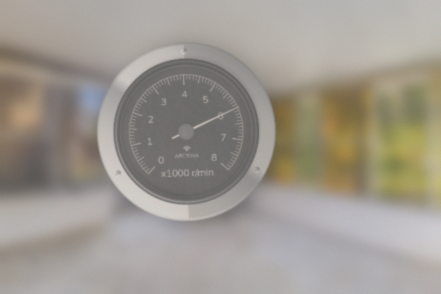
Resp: 6000 rpm
